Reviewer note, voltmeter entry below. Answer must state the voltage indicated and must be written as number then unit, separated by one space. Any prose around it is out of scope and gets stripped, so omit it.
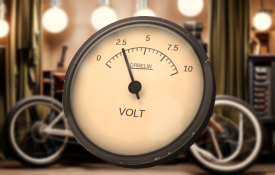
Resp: 2.5 V
